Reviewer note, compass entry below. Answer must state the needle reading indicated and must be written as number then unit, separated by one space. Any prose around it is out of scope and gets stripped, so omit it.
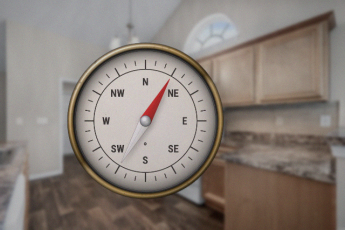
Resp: 30 °
